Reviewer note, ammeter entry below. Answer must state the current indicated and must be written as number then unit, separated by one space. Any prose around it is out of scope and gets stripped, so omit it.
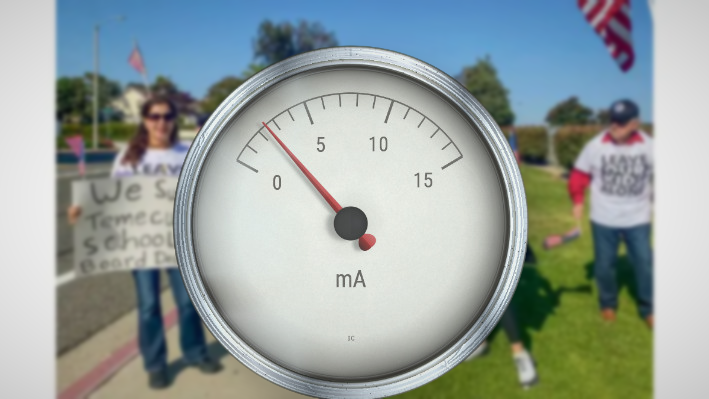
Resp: 2.5 mA
